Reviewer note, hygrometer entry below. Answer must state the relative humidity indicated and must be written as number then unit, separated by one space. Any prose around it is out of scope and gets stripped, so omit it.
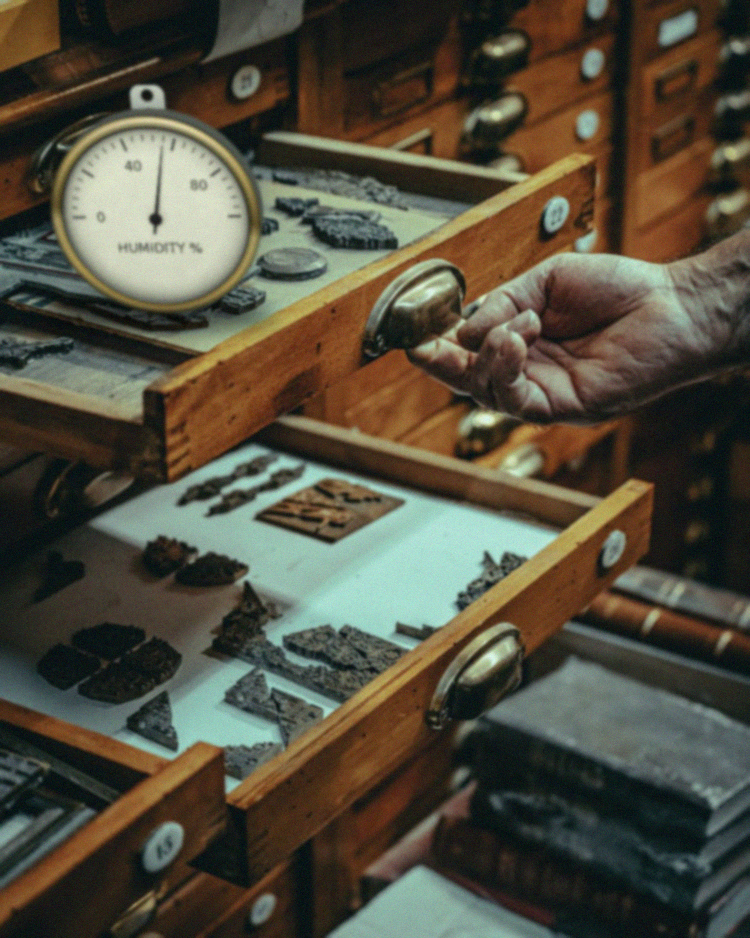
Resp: 56 %
